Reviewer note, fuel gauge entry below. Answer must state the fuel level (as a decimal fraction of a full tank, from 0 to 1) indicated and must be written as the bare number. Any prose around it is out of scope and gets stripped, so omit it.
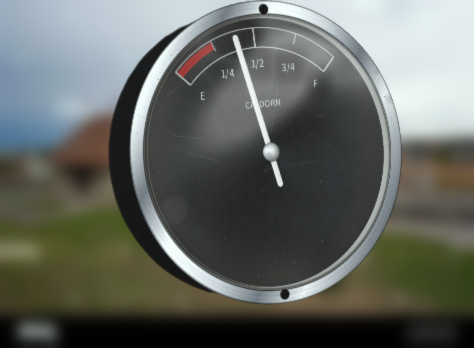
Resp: 0.375
